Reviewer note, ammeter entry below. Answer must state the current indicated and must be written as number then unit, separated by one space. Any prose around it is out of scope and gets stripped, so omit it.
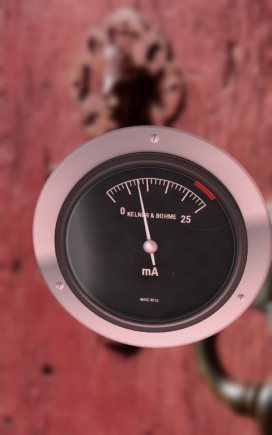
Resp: 8 mA
